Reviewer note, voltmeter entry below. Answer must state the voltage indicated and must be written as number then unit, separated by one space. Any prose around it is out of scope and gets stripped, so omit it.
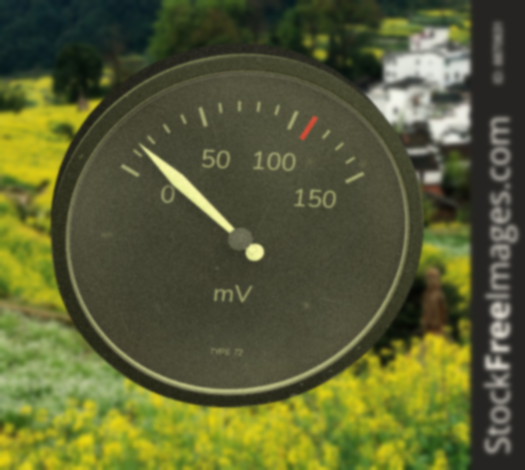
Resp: 15 mV
